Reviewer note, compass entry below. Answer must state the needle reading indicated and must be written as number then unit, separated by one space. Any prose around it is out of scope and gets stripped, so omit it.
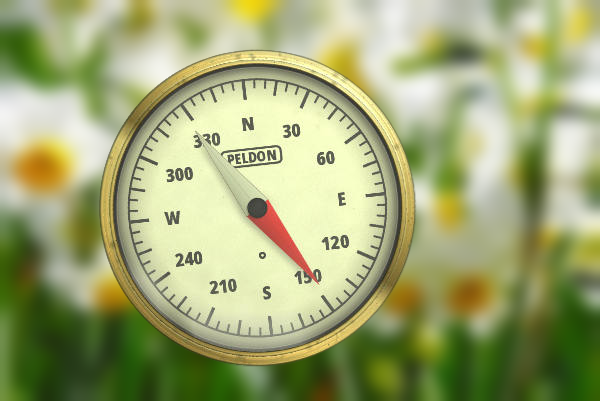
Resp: 147.5 °
